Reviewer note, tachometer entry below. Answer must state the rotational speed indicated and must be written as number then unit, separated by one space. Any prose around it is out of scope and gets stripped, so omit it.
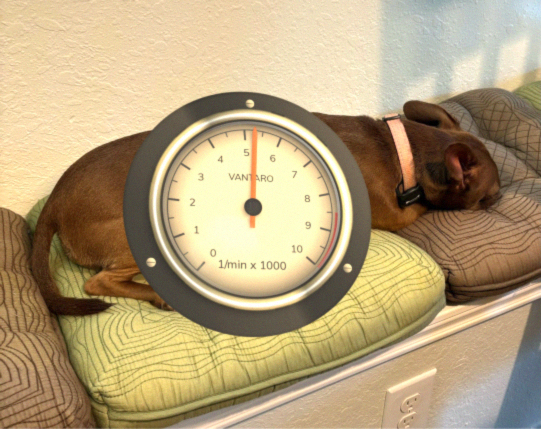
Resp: 5250 rpm
